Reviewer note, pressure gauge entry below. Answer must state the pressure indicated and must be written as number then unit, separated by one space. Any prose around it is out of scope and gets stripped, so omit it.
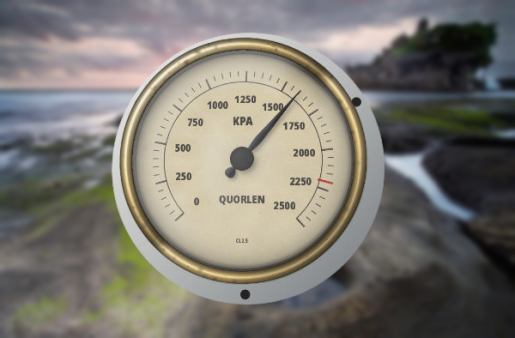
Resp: 1600 kPa
